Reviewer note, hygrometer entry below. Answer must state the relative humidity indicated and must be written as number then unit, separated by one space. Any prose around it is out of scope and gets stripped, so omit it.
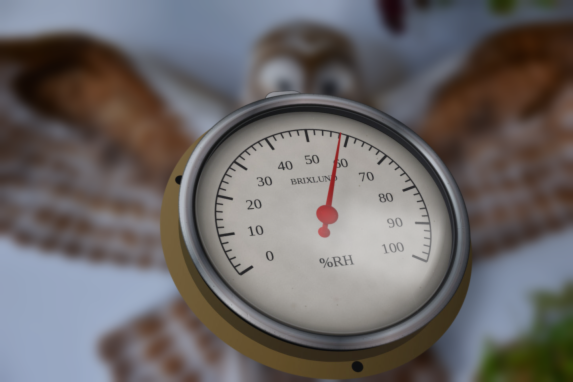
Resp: 58 %
